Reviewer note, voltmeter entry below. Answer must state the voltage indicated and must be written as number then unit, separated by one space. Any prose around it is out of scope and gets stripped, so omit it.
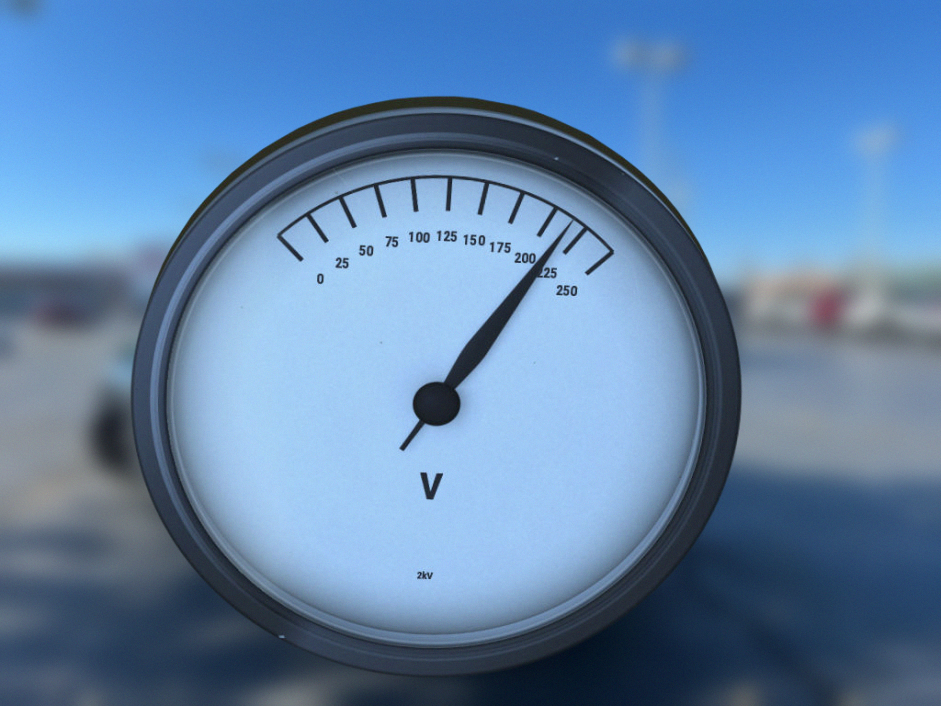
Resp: 212.5 V
